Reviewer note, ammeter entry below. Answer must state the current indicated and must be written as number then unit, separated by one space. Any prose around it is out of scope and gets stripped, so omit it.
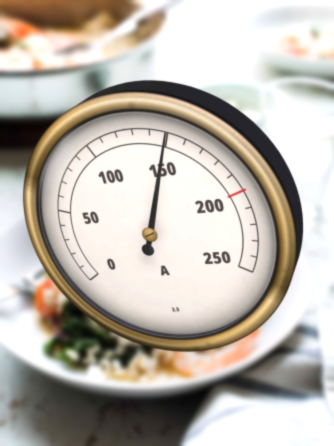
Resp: 150 A
